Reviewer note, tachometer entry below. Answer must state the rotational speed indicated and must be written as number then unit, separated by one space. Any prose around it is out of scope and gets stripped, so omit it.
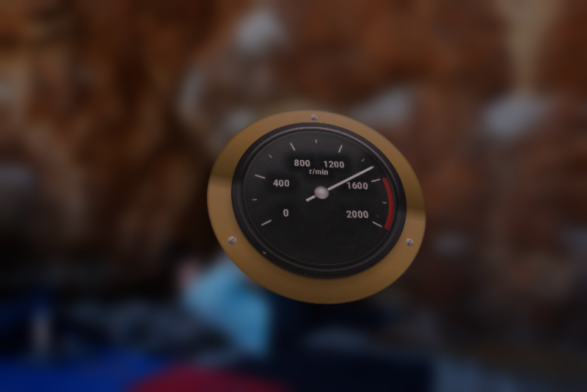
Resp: 1500 rpm
